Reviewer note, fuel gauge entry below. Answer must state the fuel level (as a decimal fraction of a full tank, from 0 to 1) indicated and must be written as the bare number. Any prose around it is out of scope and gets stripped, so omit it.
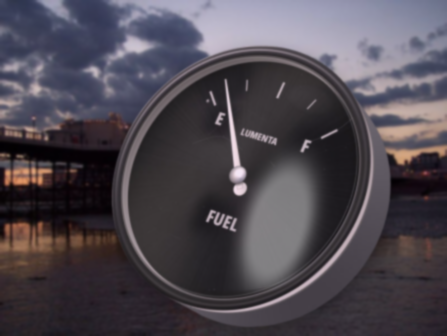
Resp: 0.125
